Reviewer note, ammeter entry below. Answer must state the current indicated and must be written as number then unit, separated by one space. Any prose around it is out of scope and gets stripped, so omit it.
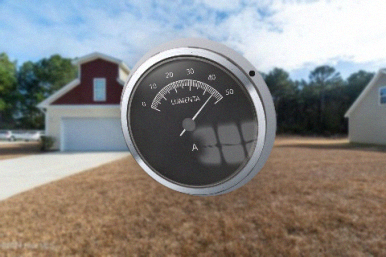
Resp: 45 A
